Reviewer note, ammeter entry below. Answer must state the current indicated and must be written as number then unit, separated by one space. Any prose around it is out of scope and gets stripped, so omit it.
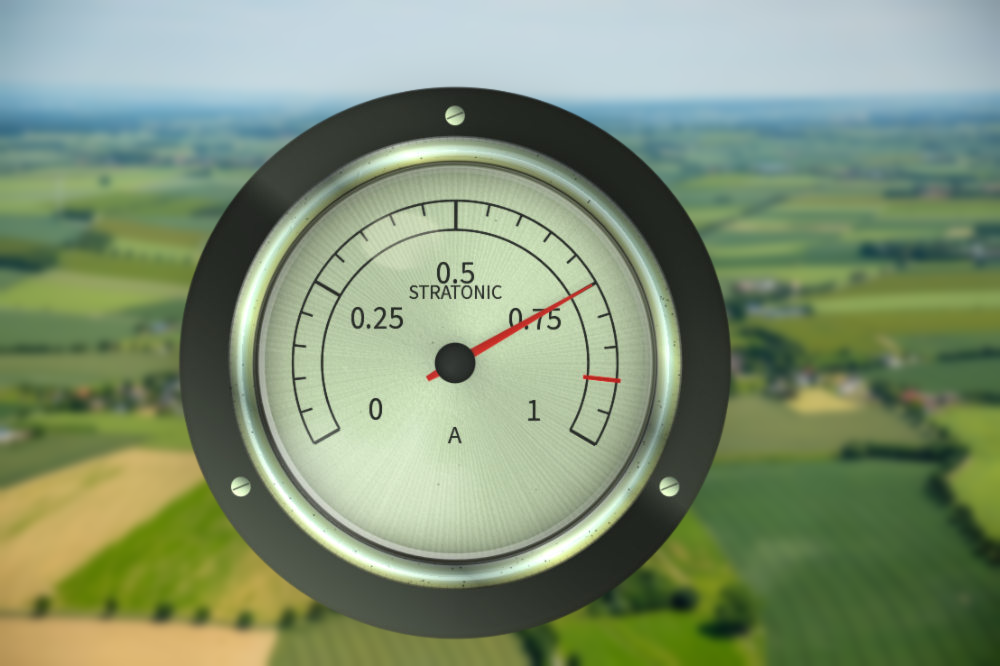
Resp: 0.75 A
